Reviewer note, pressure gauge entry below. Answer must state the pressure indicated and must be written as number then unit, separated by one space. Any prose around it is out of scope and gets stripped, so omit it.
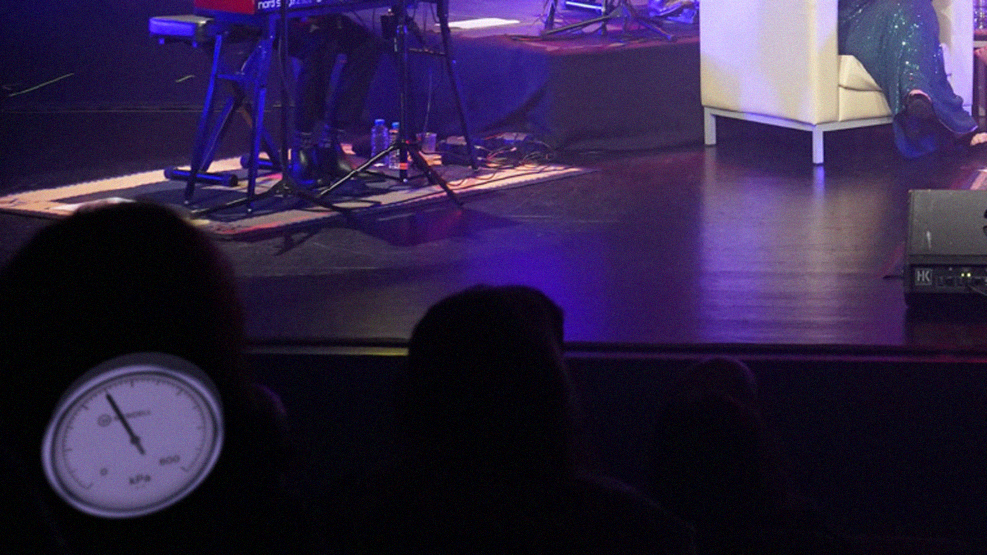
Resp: 250 kPa
